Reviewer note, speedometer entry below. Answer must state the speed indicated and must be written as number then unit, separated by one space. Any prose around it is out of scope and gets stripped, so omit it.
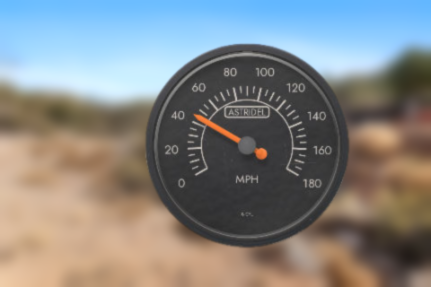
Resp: 45 mph
